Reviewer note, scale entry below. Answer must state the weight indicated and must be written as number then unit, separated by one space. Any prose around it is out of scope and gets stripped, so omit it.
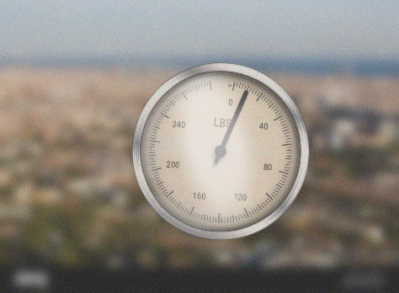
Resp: 10 lb
